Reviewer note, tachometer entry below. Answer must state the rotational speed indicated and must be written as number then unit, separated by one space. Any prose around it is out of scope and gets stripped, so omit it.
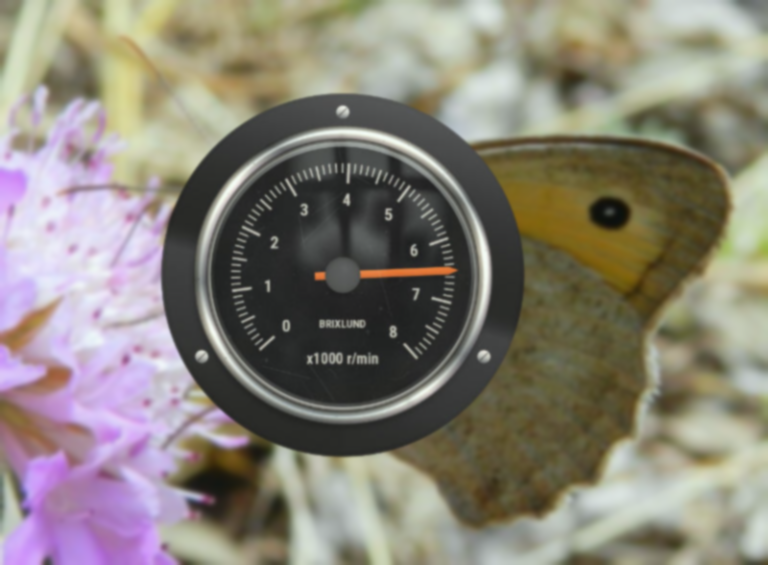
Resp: 6500 rpm
